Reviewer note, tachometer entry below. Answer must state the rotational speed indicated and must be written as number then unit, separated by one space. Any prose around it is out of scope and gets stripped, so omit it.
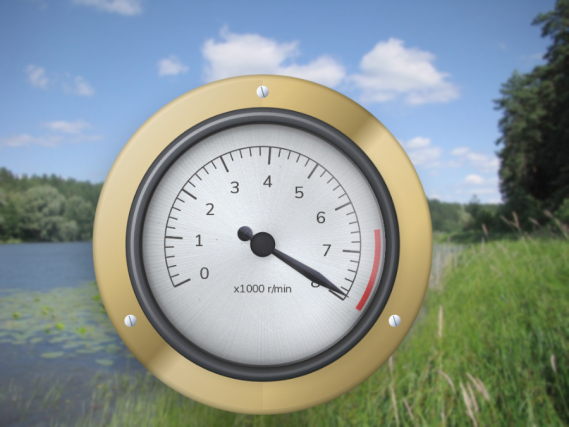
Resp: 7900 rpm
